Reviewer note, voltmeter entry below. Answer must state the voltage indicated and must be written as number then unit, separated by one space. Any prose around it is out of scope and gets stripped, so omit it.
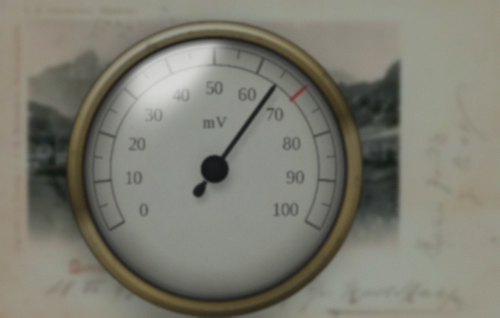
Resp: 65 mV
